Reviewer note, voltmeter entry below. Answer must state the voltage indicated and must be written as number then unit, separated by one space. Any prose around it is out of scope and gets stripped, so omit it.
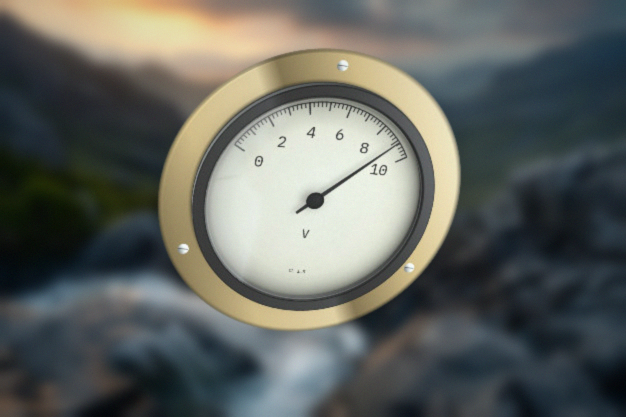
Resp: 9 V
